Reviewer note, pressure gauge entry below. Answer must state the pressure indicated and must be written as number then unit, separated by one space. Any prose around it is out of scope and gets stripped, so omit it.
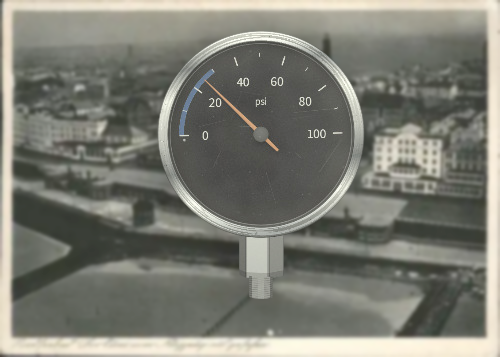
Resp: 25 psi
